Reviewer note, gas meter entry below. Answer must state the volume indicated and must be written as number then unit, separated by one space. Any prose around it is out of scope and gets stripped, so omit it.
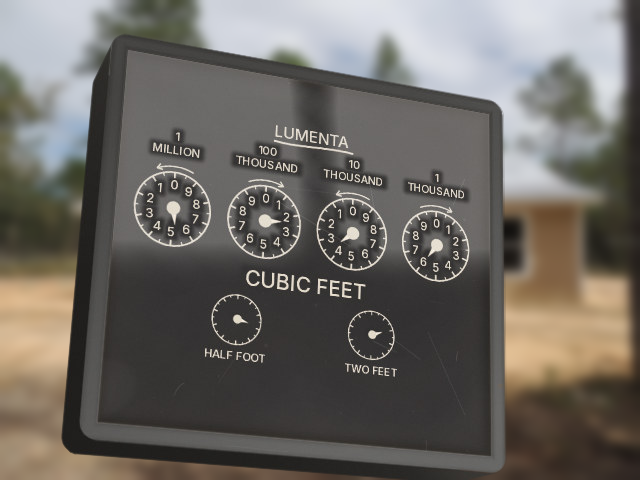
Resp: 523600 ft³
